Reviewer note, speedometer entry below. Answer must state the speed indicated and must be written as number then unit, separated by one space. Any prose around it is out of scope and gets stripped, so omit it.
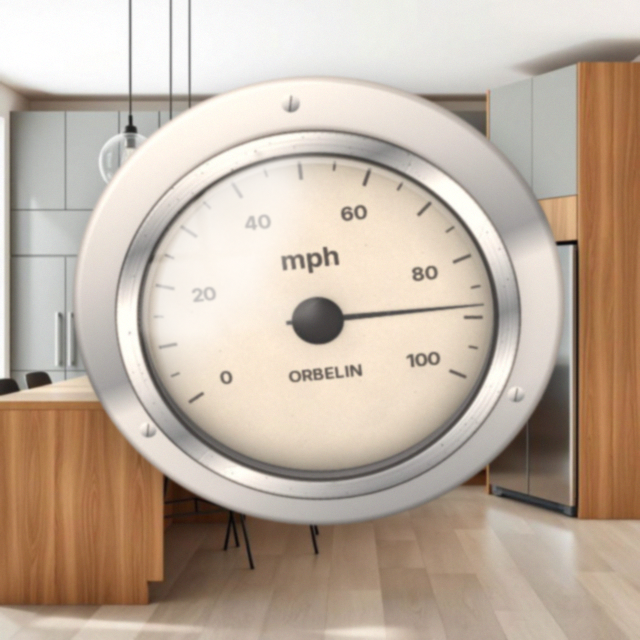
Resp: 87.5 mph
